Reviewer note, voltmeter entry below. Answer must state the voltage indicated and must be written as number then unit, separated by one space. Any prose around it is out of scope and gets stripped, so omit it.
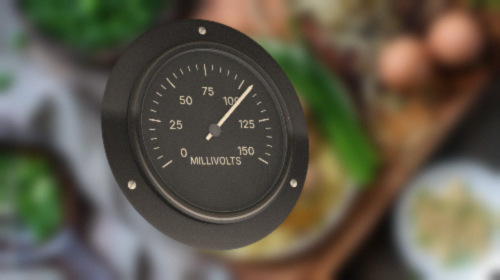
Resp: 105 mV
